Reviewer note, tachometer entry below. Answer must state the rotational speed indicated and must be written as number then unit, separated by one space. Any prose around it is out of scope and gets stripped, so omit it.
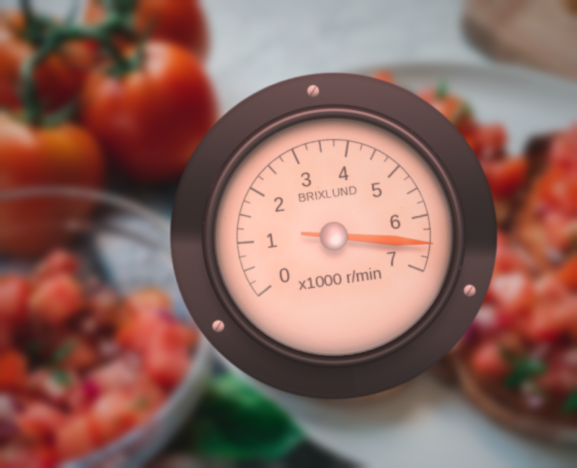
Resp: 6500 rpm
